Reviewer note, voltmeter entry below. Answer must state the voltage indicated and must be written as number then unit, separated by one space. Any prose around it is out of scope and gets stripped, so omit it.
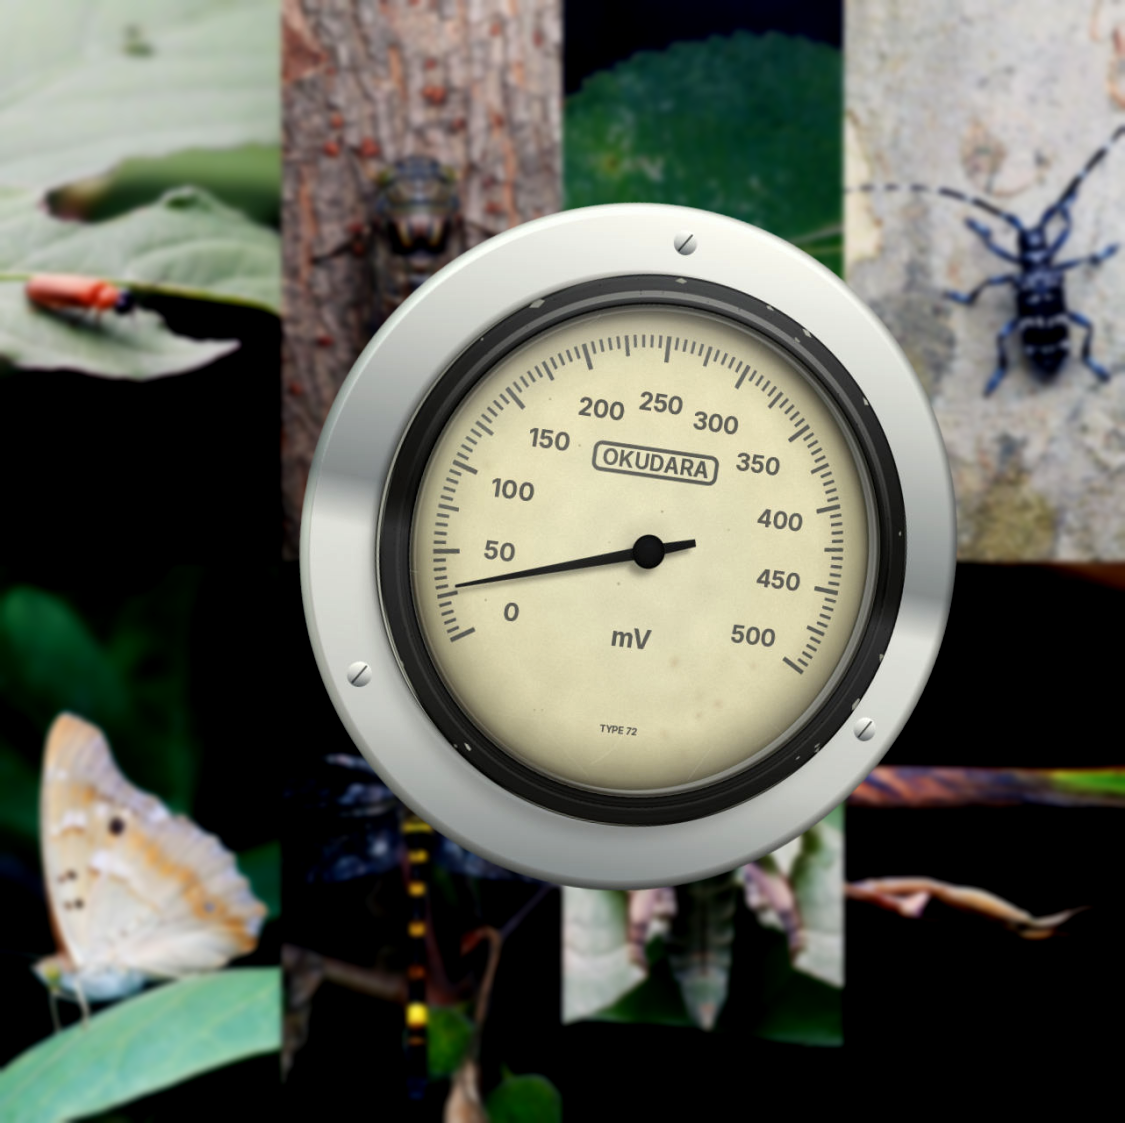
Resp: 30 mV
